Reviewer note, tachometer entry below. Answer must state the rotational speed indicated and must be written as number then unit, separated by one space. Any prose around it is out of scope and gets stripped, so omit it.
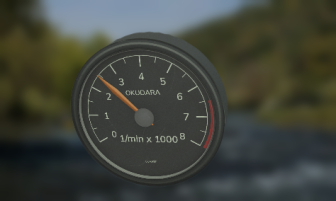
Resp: 2500 rpm
